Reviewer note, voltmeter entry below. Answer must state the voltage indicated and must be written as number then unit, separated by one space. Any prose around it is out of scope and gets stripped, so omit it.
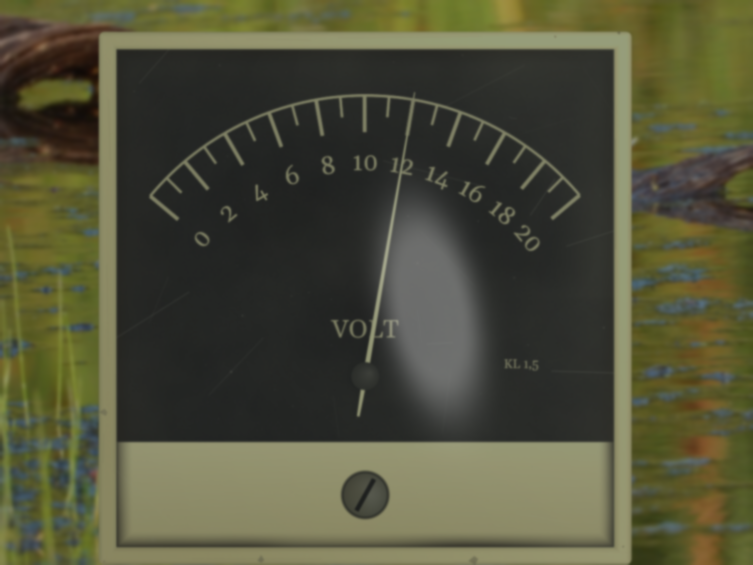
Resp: 12 V
